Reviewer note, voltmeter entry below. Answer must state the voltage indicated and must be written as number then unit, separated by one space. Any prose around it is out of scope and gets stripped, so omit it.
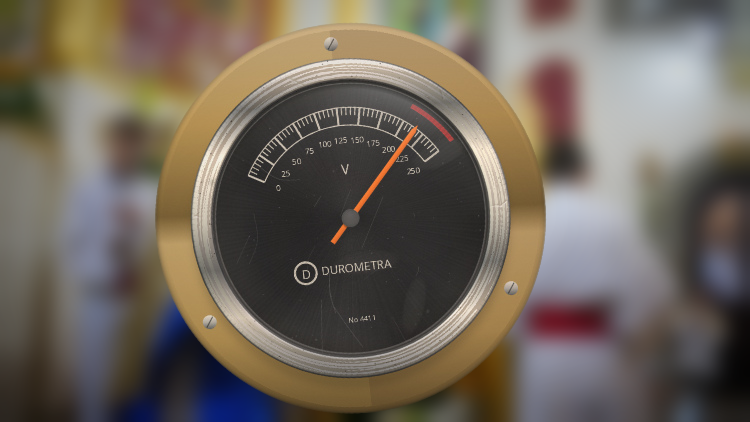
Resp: 215 V
